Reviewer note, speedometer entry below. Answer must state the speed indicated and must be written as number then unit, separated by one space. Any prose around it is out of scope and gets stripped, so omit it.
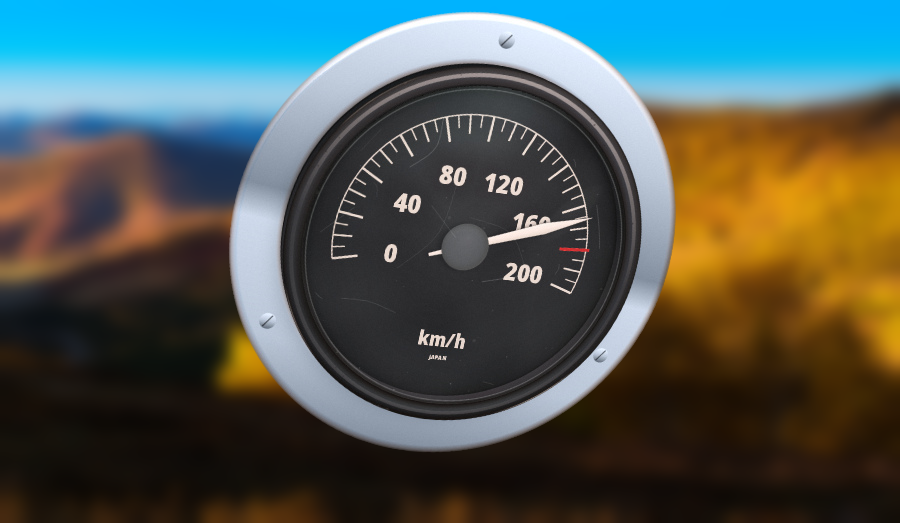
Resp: 165 km/h
